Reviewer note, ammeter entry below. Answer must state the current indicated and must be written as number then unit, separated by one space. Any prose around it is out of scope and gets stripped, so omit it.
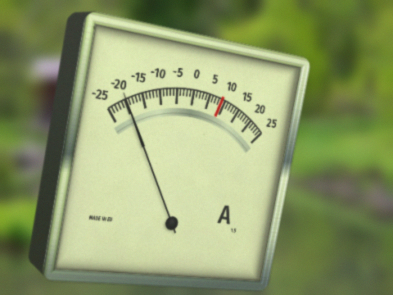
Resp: -20 A
